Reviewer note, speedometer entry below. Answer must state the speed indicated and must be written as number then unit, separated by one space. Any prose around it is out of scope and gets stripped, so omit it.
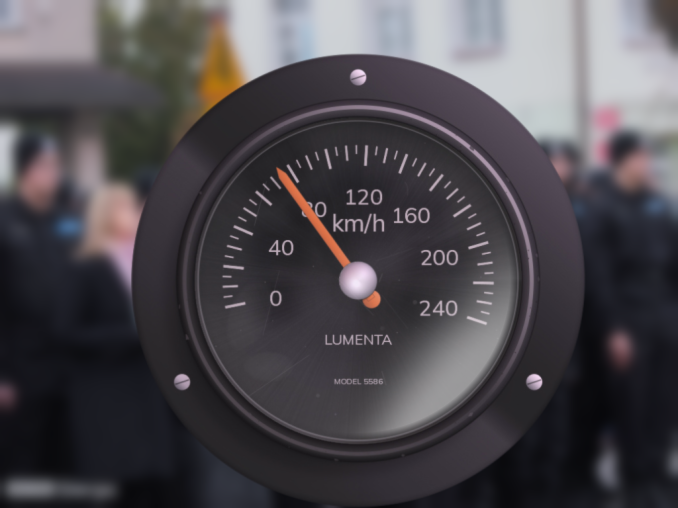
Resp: 75 km/h
